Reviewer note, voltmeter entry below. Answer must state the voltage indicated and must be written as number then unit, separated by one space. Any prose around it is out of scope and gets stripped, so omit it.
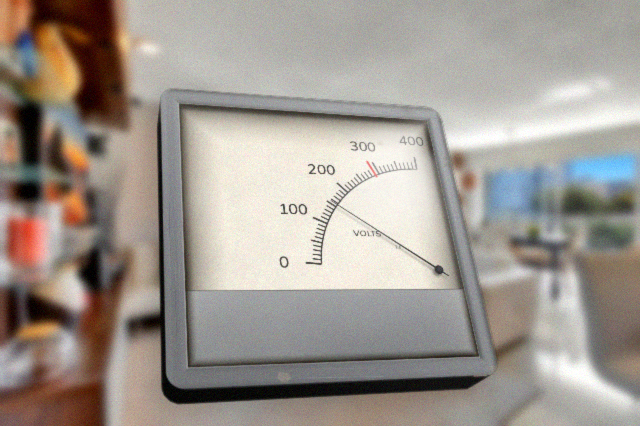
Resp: 150 V
